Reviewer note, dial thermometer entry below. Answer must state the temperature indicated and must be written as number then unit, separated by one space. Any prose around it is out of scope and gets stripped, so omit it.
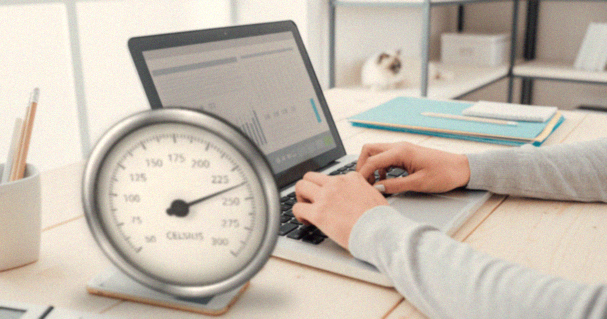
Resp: 237.5 °C
